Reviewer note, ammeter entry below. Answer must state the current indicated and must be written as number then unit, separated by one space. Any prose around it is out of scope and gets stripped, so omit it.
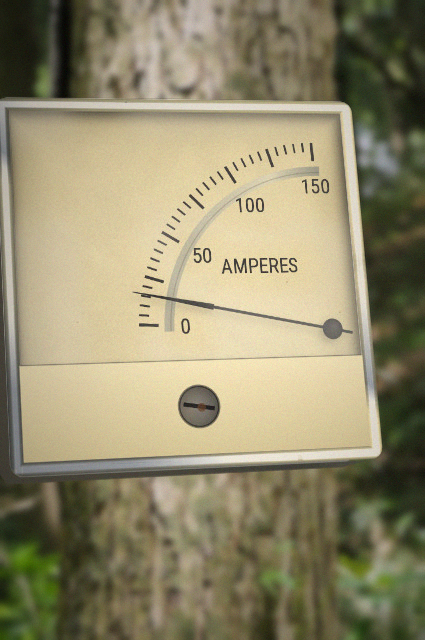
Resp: 15 A
